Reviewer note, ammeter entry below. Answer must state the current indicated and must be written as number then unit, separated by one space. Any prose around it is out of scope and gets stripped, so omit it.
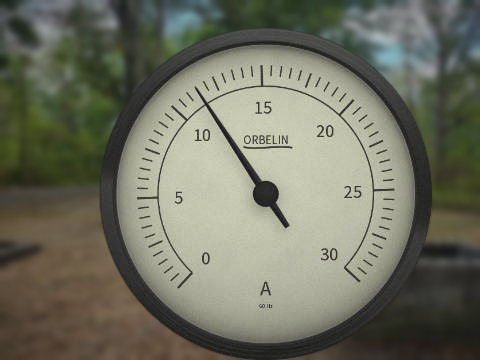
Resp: 11.5 A
